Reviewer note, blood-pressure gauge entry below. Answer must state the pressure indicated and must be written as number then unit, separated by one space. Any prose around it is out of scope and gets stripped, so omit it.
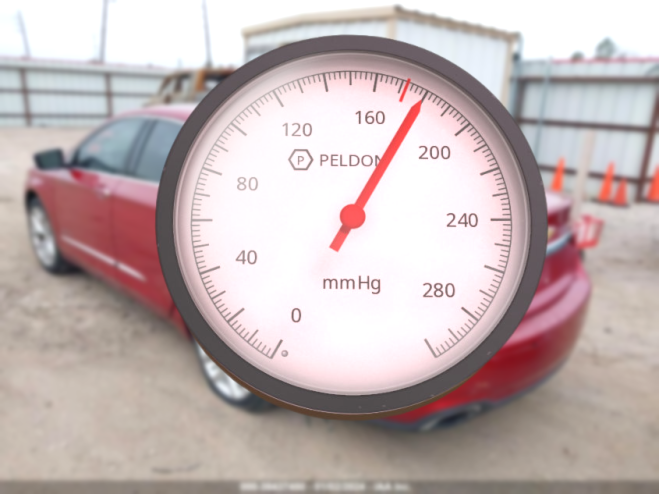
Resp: 180 mmHg
